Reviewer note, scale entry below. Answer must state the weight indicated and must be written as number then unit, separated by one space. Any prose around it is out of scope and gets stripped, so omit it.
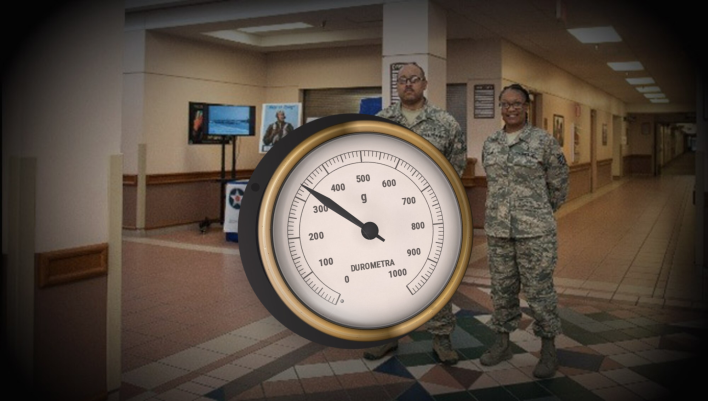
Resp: 330 g
